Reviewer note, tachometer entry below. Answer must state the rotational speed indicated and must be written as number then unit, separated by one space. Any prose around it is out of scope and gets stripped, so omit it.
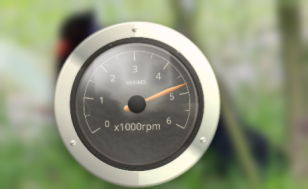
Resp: 4750 rpm
